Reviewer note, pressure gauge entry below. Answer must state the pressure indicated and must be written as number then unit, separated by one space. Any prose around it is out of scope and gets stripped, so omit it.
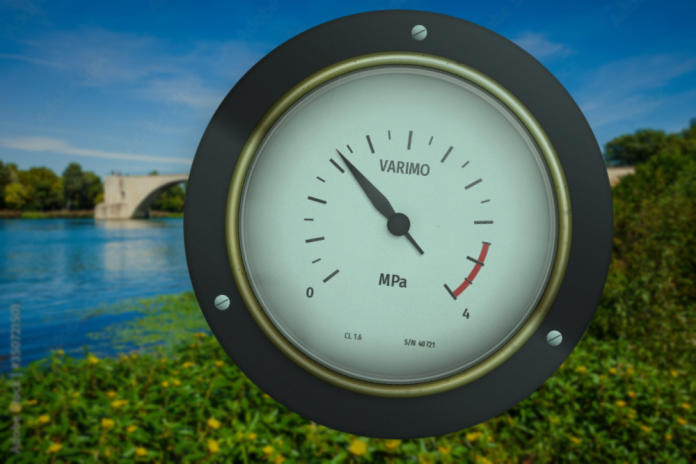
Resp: 1.3 MPa
